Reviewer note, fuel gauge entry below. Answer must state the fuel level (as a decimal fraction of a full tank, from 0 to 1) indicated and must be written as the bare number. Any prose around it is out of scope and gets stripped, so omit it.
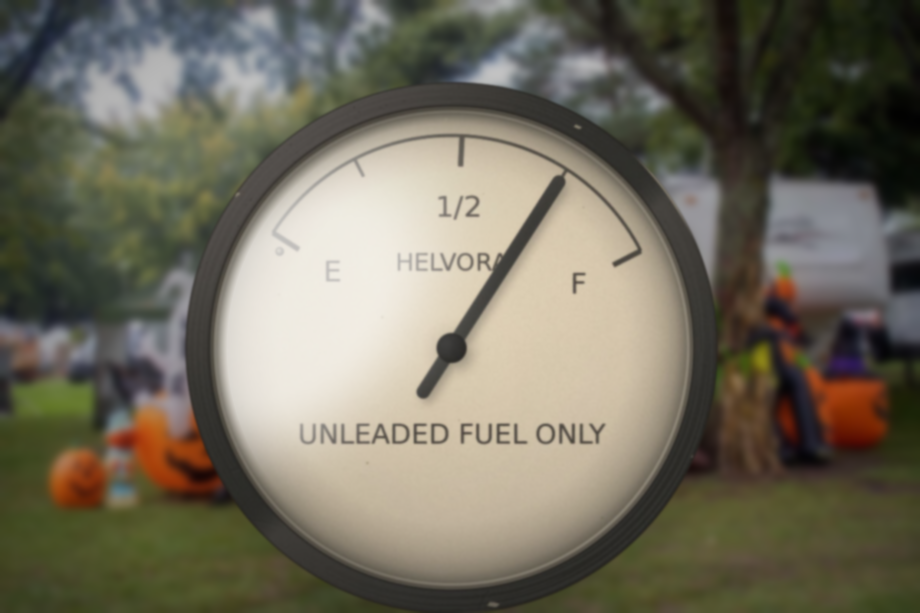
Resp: 0.75
